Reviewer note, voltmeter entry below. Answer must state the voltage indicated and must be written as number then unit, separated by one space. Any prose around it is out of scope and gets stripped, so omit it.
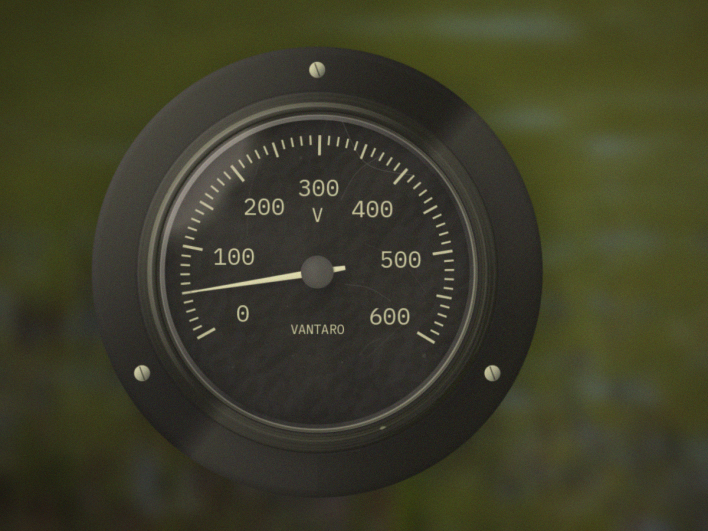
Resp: 50 V
